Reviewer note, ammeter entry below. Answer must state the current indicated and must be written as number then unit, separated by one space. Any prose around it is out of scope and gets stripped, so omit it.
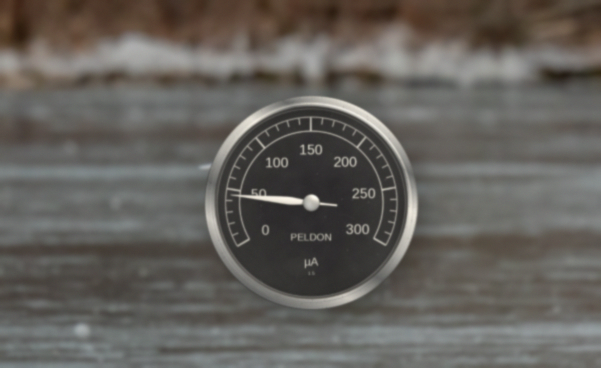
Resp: 45 µA
